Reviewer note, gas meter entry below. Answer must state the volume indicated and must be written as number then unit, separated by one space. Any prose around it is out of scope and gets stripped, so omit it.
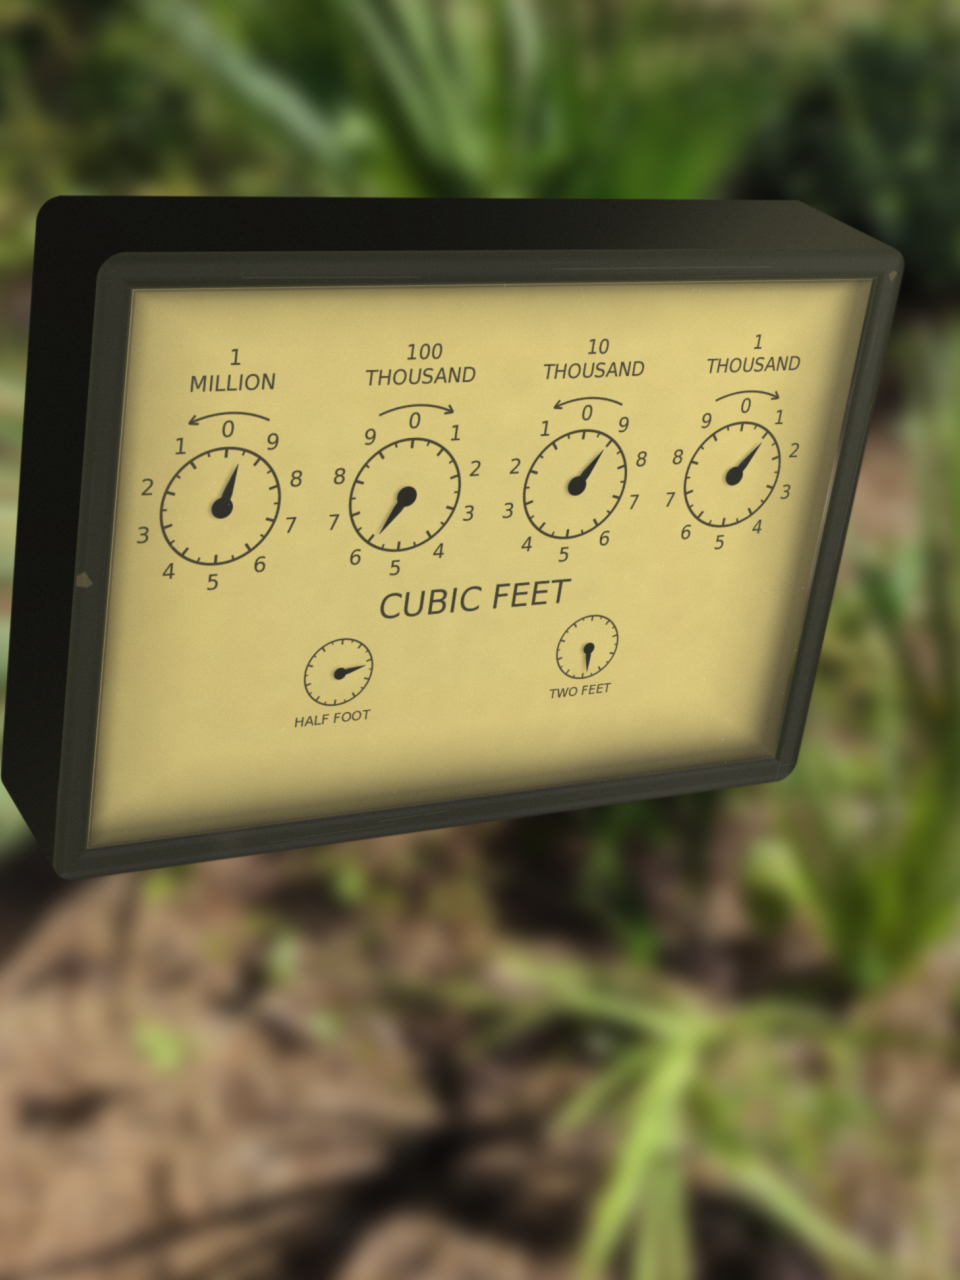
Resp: 959100 ft³
